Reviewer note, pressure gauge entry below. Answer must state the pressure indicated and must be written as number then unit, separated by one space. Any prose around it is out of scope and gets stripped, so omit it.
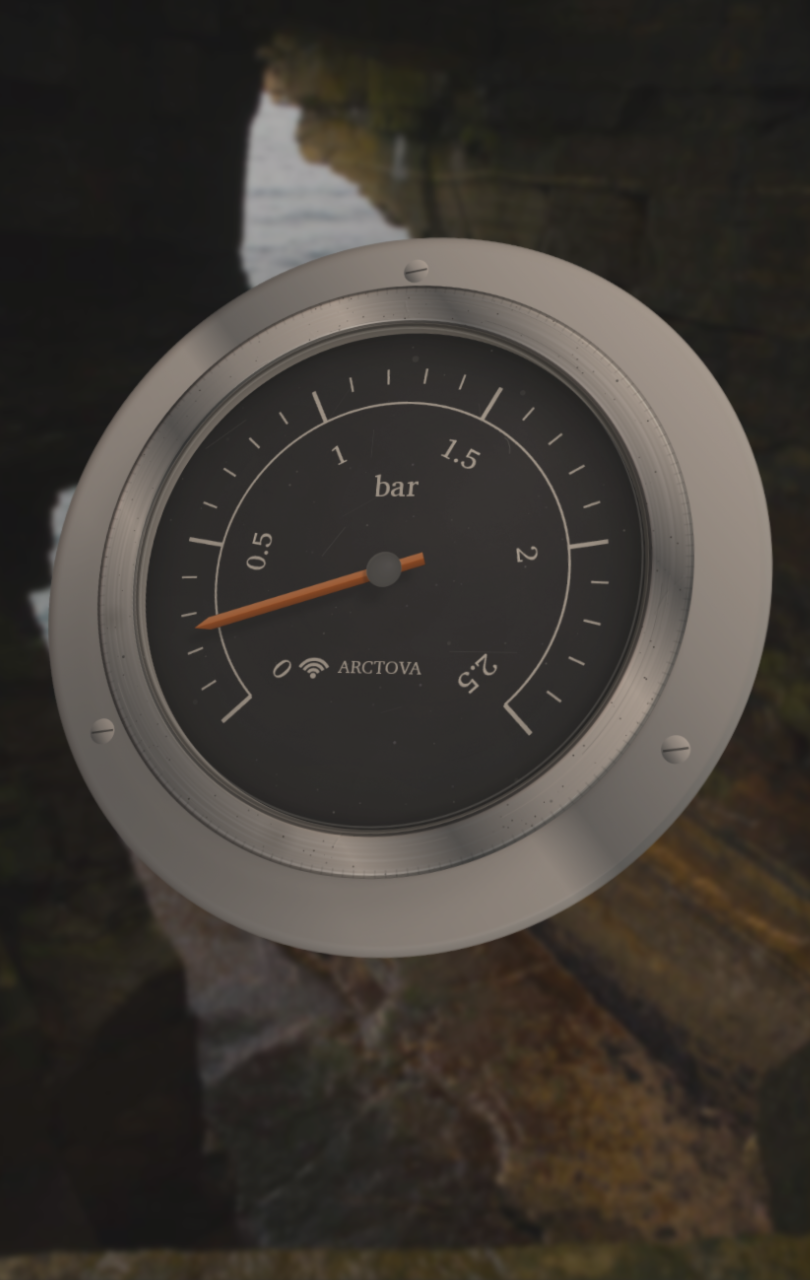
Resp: 0.25 bar
